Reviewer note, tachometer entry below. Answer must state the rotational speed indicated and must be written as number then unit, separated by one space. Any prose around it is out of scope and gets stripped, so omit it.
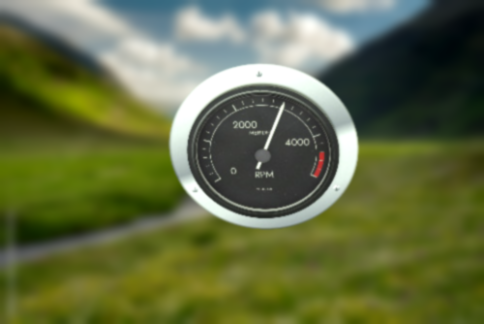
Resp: 3000 rpm
